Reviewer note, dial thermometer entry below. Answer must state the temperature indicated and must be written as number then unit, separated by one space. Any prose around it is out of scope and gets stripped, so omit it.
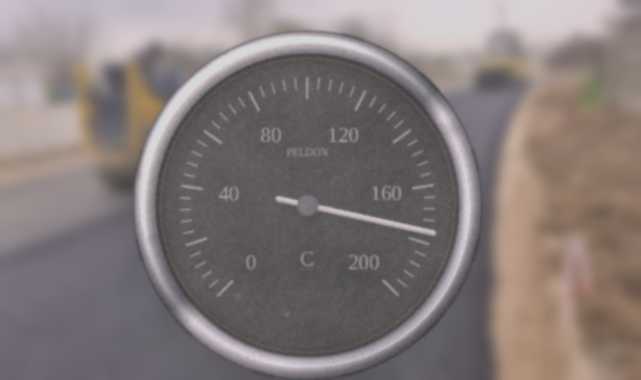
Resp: 176 °C
